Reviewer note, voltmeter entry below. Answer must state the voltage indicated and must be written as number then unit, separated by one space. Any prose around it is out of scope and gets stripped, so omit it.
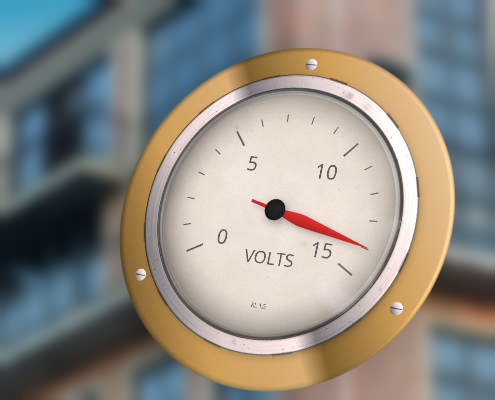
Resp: 14 V
